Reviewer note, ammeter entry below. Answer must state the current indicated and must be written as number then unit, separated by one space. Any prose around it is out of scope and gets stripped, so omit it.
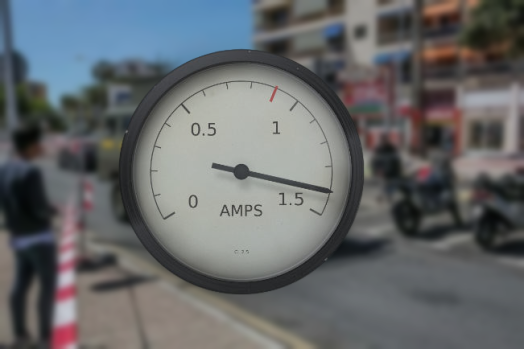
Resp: 1.4 A
